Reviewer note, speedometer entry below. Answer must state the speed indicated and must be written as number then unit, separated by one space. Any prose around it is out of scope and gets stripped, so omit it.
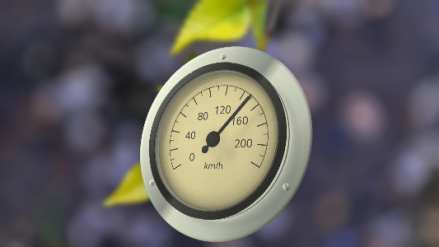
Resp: 150 km/h
